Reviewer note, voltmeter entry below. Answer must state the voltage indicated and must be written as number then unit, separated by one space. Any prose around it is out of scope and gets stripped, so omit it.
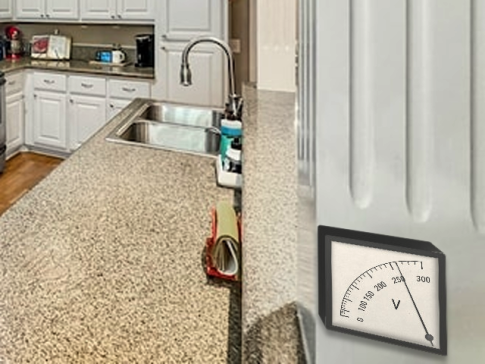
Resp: 260 V
